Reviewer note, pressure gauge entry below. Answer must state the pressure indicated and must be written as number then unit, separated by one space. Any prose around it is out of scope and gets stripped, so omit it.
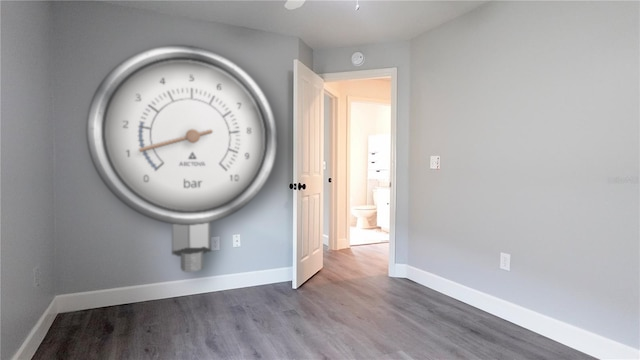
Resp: 1 bar
